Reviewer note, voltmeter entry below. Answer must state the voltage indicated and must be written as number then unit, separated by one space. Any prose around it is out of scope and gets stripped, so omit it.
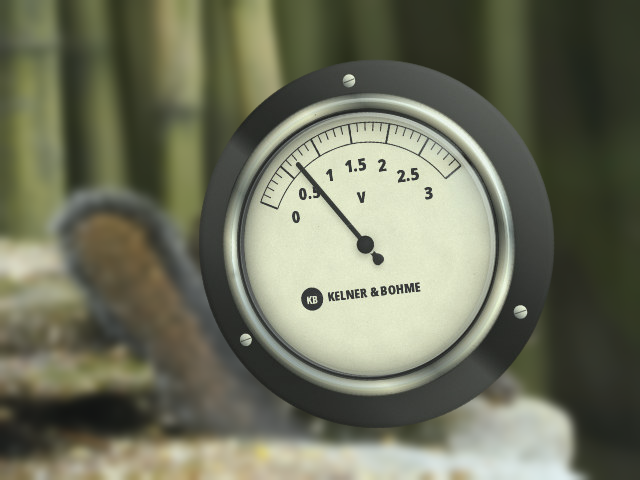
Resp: 0.7 V
